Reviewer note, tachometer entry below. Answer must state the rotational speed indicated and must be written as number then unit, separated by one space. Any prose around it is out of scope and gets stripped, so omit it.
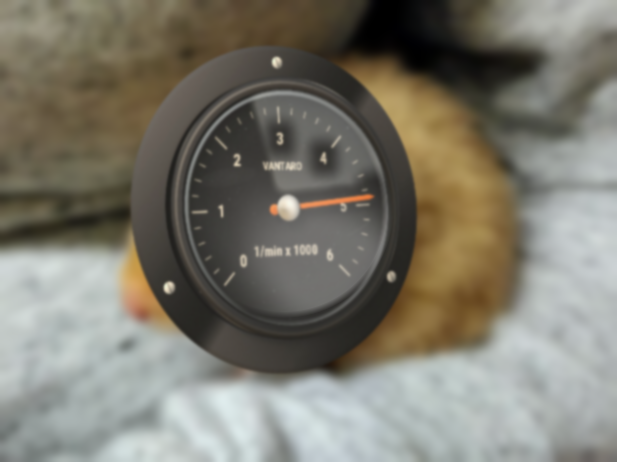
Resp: 4900 rpm
